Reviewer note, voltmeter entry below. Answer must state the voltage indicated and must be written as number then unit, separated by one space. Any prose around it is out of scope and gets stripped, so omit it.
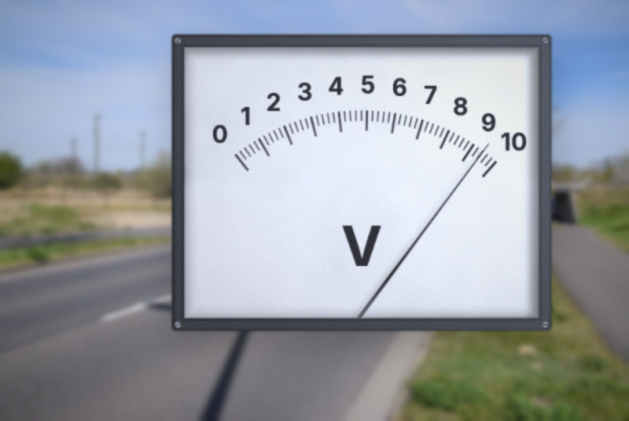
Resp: 9.4 V
